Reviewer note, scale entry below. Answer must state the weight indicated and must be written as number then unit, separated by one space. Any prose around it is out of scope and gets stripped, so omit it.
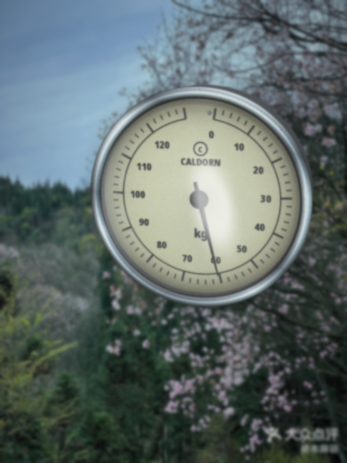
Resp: 60 kg
